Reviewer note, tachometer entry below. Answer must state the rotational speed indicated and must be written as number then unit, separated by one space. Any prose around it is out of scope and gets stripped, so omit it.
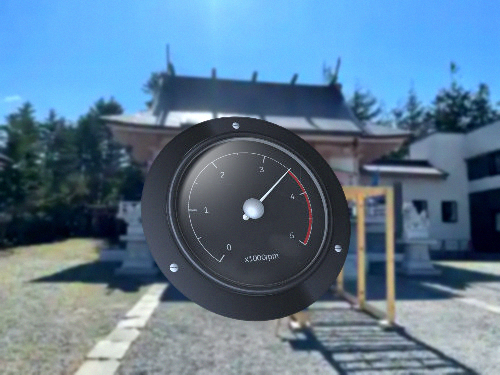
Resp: 3500 rpm
